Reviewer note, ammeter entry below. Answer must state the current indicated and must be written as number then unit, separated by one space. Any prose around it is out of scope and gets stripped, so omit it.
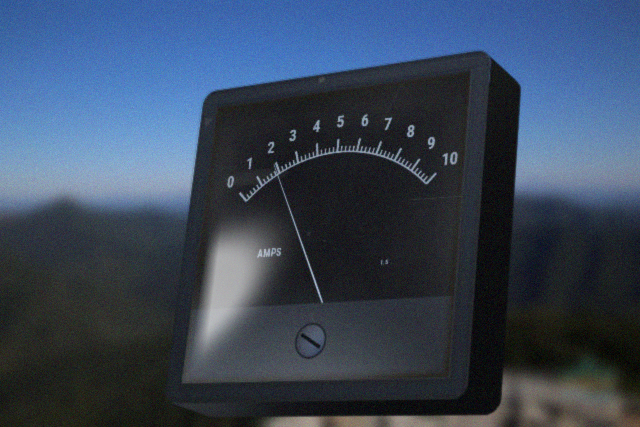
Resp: 2 A
